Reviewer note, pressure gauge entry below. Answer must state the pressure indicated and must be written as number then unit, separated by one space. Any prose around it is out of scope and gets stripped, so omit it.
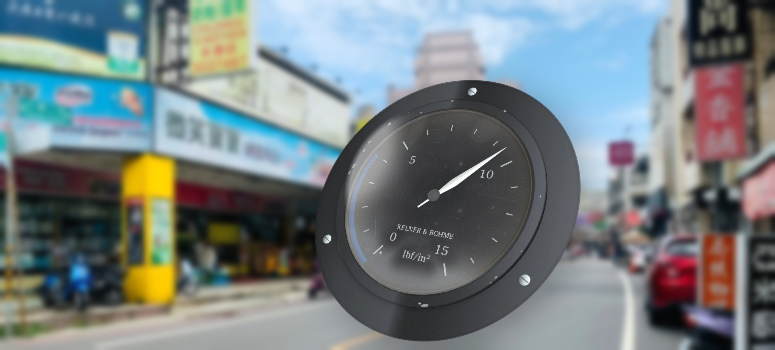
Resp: 9.5 psi
